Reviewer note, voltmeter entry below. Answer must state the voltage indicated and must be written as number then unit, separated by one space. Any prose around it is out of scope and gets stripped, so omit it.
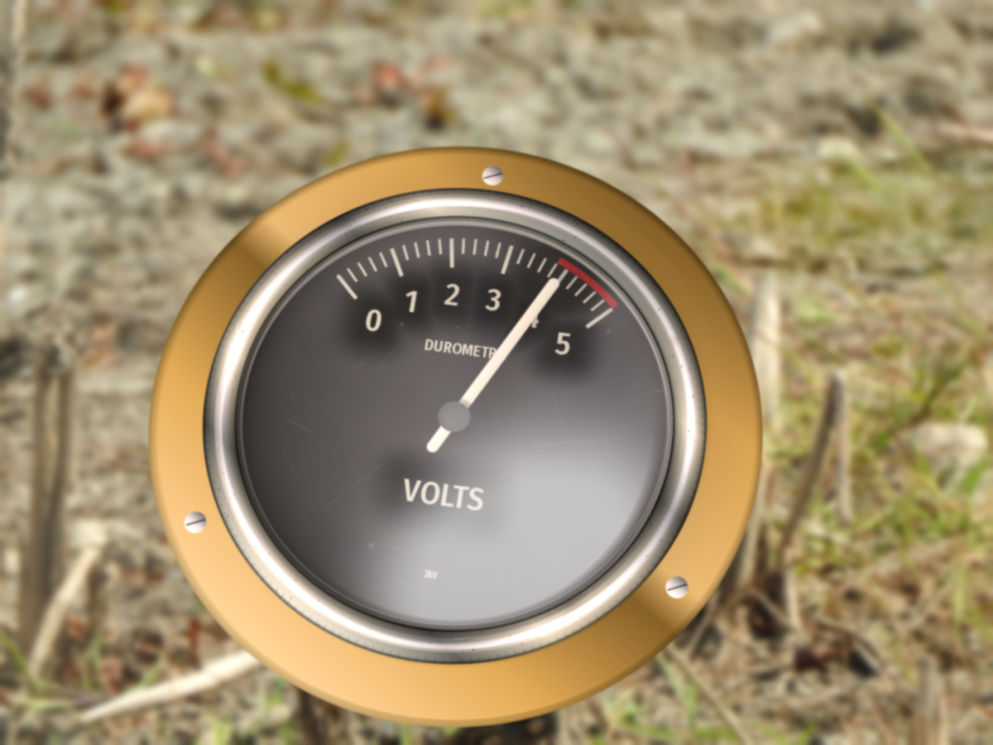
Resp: 4 V
